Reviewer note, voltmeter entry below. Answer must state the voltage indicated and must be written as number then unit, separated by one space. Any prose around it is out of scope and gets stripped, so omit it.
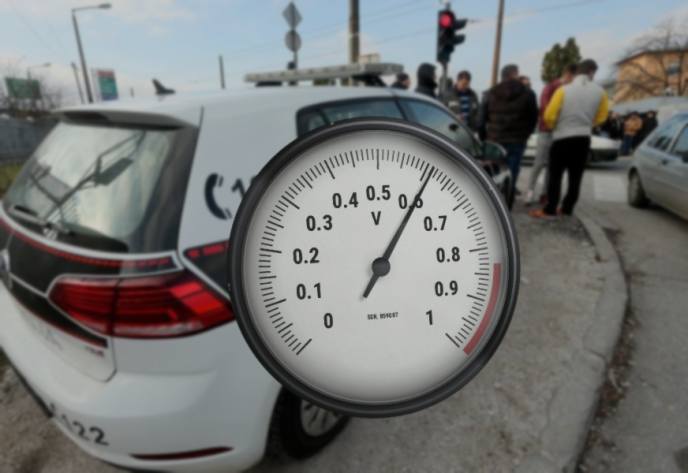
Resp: 0.61 V
